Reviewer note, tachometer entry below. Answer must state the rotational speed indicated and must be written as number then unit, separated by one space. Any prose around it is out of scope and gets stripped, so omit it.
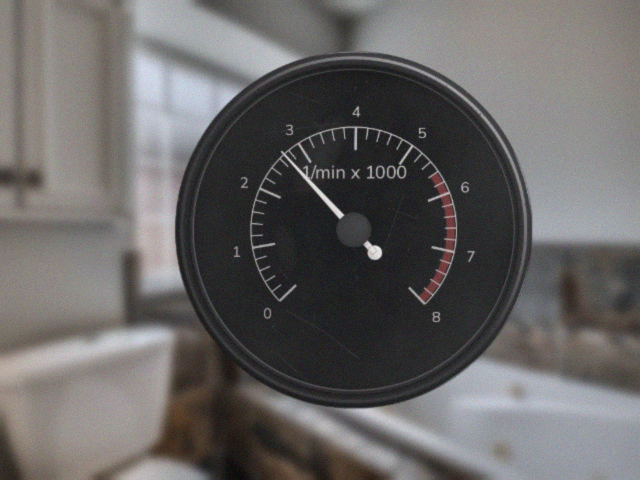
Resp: 2700 rpm
